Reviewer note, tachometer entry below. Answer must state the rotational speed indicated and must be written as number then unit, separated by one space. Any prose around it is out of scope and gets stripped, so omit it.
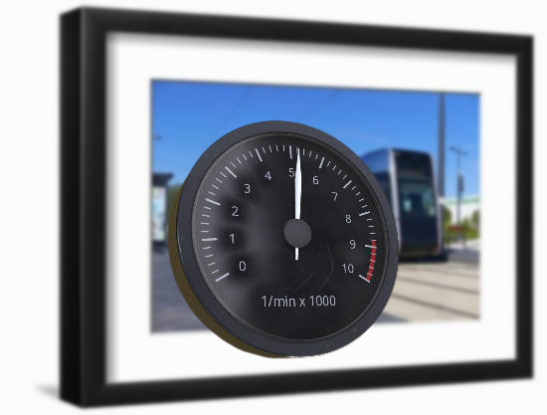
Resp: 5200 rpm
